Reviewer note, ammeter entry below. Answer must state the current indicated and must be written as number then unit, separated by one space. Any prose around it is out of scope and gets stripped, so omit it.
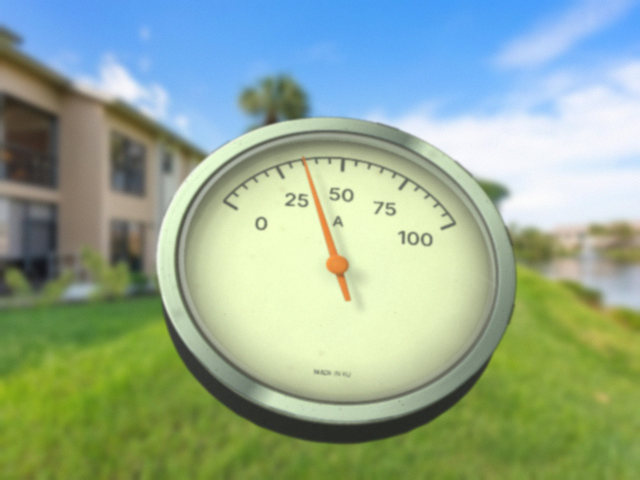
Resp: 35 A
